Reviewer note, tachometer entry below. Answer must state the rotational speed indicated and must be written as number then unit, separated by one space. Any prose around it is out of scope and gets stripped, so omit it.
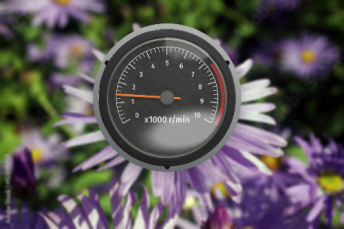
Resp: 1400 rpm
